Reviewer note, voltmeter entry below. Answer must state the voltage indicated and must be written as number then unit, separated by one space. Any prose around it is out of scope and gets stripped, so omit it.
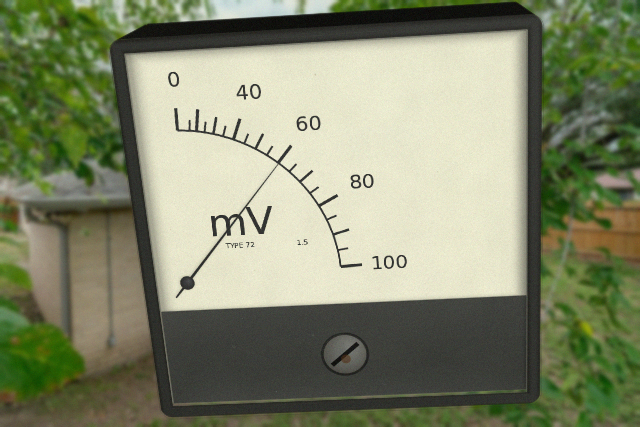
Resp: 60 mV
